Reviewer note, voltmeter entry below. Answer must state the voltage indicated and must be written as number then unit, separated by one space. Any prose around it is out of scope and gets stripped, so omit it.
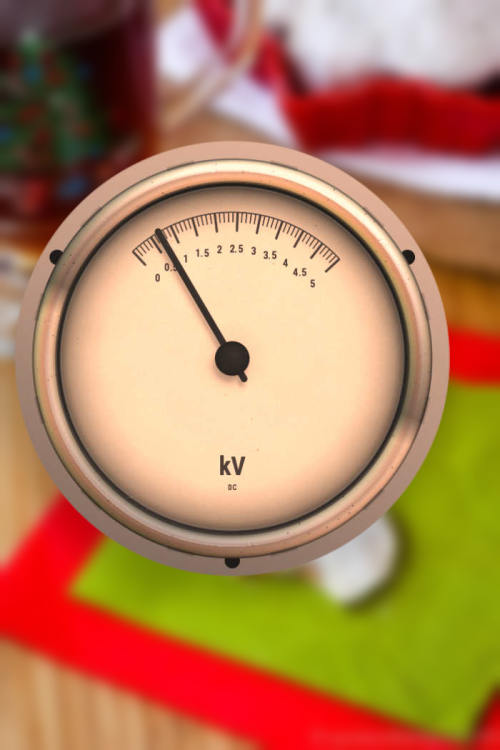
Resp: 0.7 kV
